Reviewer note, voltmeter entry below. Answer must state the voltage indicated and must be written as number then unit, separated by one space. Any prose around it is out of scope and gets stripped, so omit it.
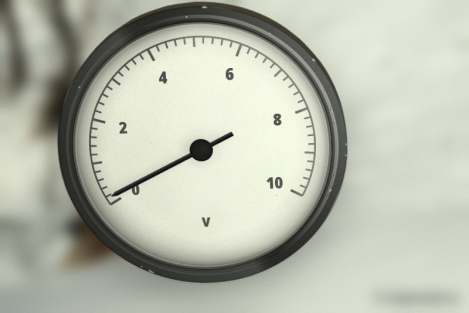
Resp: 0.2 V
